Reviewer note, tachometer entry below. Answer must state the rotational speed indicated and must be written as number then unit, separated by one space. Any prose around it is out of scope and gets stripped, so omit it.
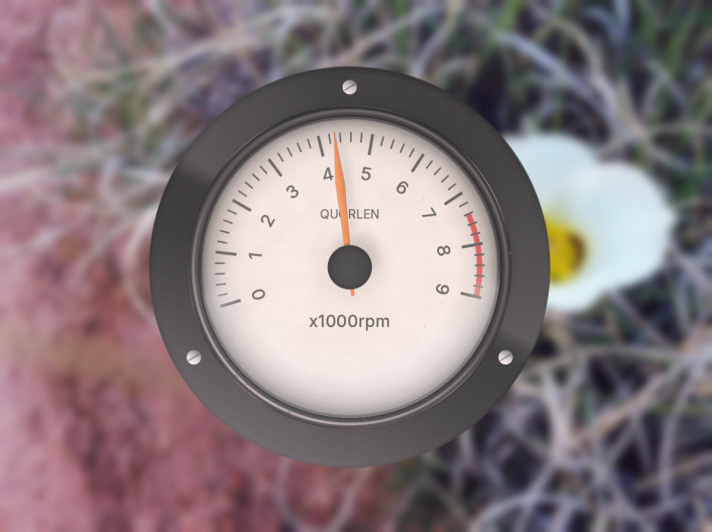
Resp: 4300 rpm
